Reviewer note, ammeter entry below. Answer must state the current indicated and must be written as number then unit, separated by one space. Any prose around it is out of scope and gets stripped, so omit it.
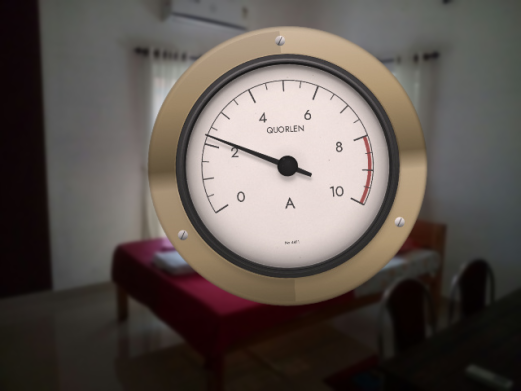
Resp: 2.25 A
